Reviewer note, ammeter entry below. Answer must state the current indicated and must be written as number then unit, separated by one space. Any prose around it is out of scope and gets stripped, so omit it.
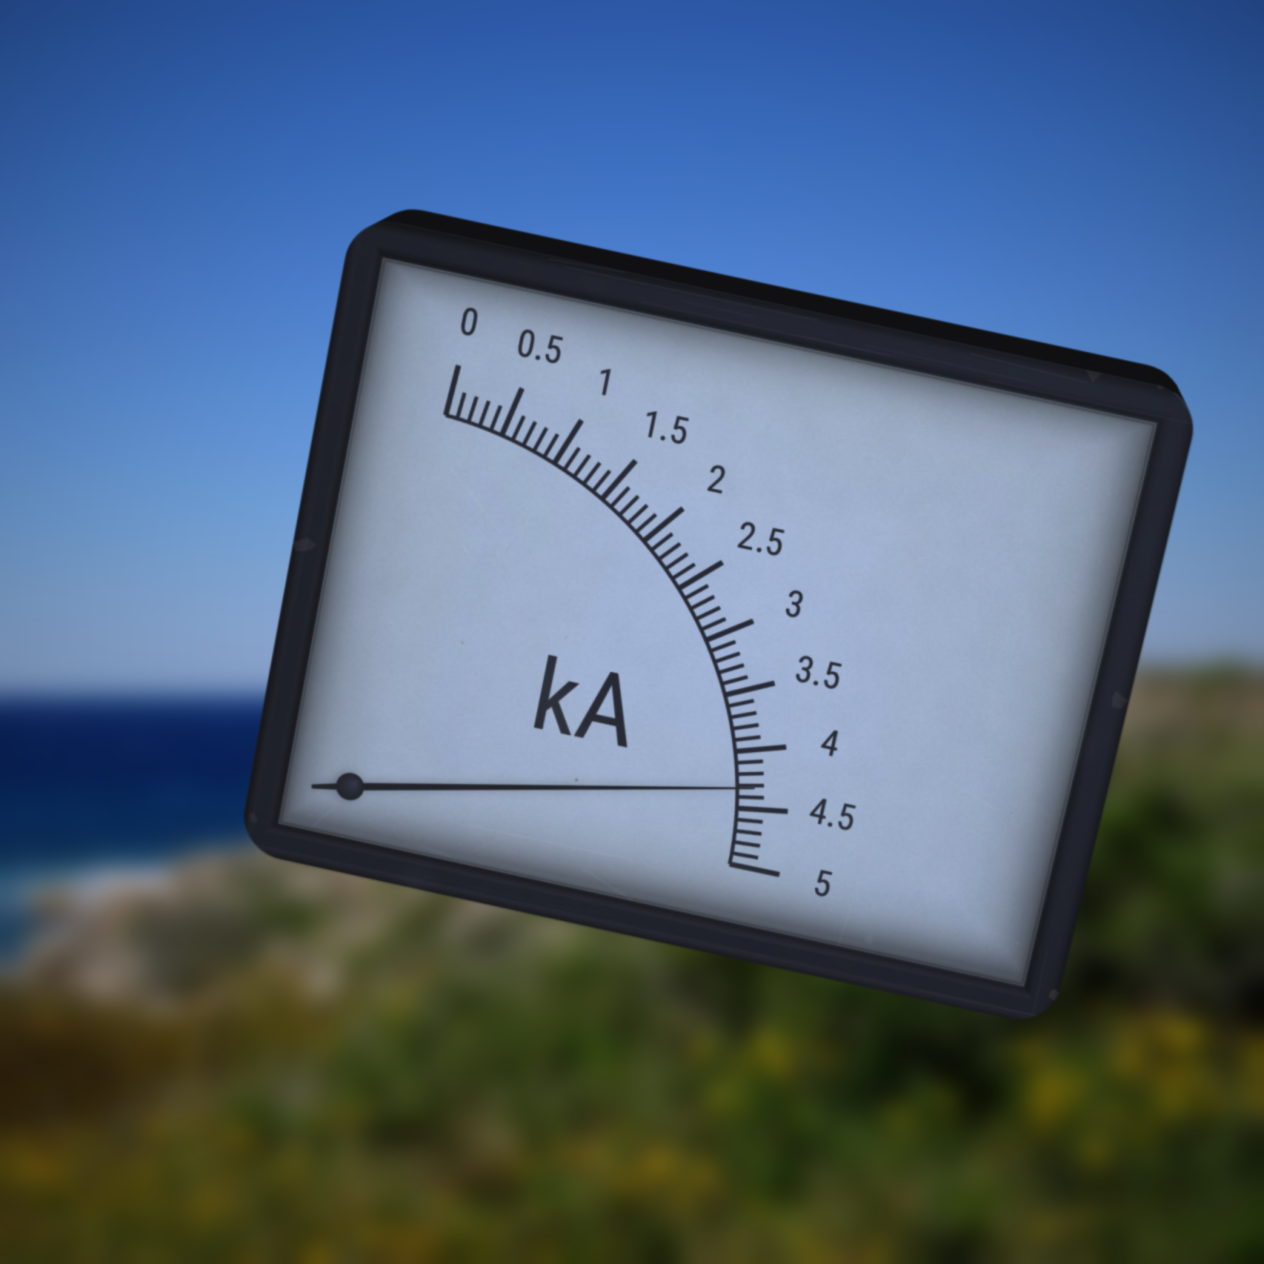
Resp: 4.3 kA
